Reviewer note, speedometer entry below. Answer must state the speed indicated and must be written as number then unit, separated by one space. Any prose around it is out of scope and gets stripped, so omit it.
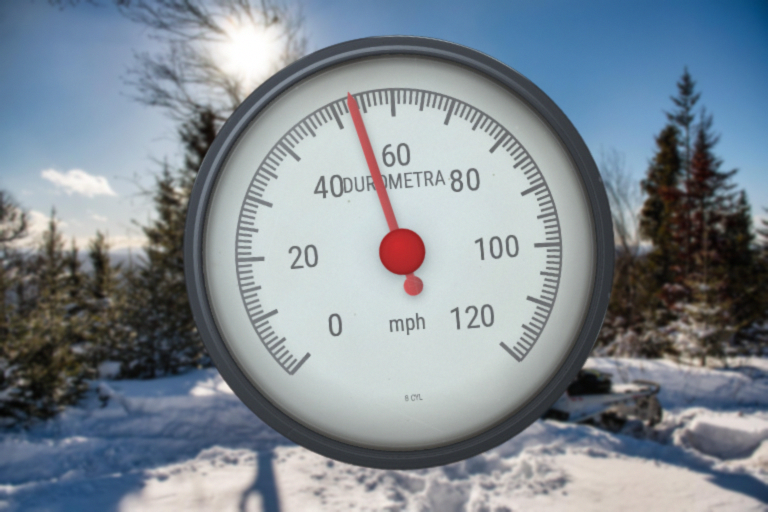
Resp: 53 mph
